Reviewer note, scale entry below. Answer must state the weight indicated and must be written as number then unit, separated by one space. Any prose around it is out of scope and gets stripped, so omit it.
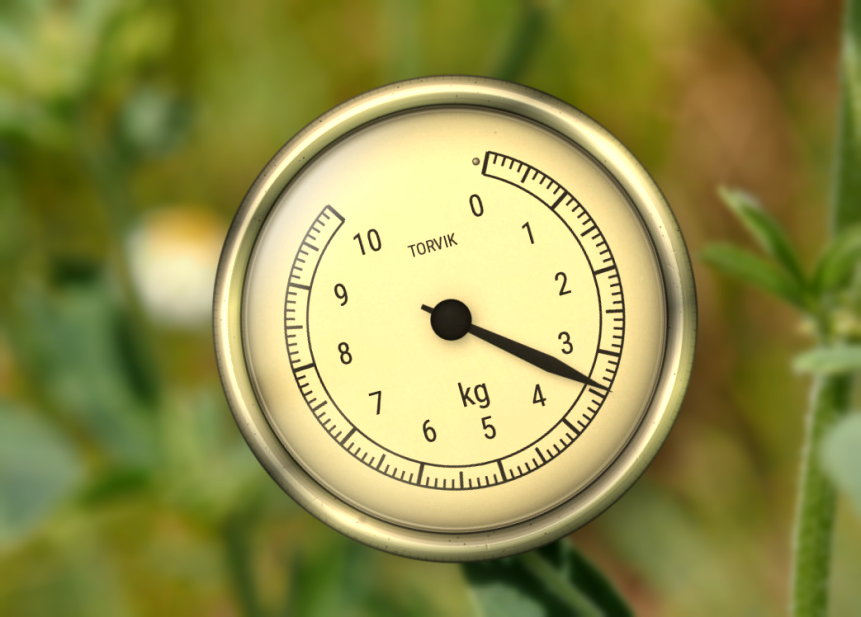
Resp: 3.4 kg
